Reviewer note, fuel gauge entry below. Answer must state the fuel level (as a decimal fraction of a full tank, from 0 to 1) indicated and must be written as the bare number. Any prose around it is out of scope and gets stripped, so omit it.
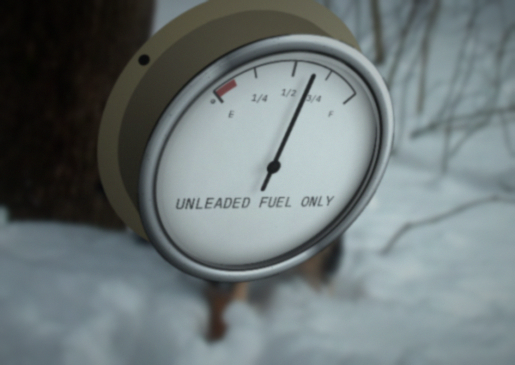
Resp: 0.625
